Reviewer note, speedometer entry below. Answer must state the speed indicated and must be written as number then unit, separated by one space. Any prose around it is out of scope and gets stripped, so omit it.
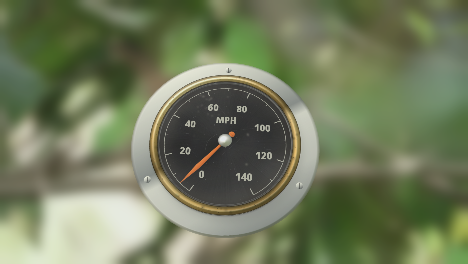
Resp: 5 mph
